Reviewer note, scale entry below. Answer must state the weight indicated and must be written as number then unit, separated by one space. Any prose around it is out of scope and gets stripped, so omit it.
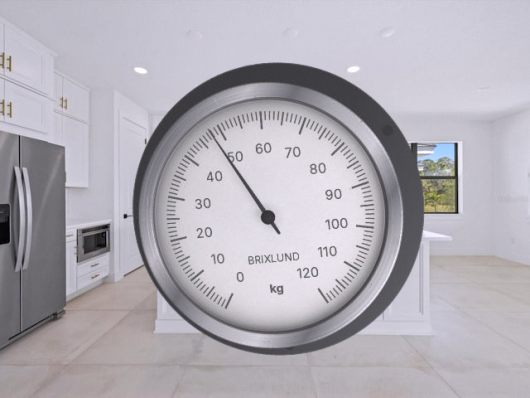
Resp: 48 kg
